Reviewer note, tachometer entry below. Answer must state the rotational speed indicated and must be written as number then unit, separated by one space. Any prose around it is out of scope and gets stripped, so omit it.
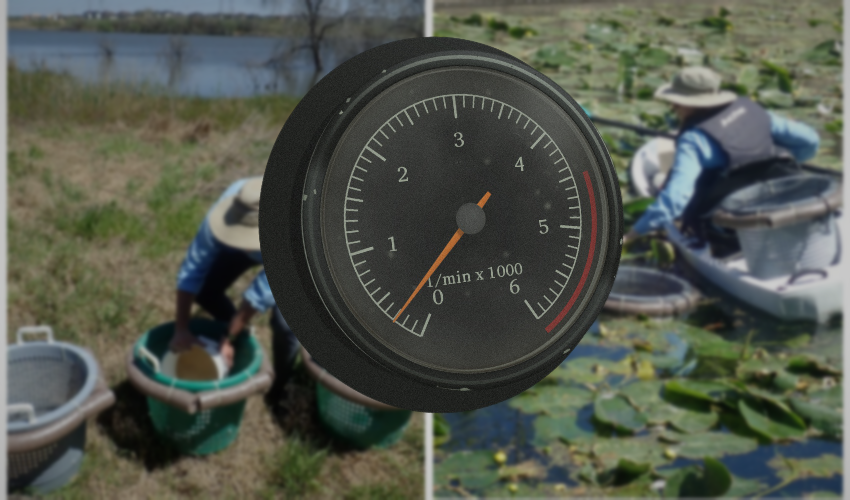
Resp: 300 rpm
